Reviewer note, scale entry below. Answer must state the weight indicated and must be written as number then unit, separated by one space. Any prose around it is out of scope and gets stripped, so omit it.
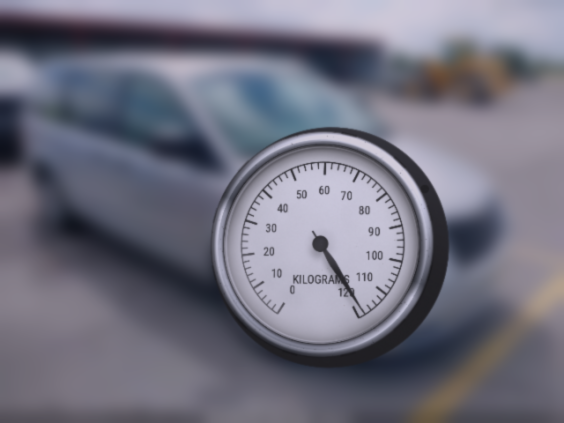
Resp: 118 kg
